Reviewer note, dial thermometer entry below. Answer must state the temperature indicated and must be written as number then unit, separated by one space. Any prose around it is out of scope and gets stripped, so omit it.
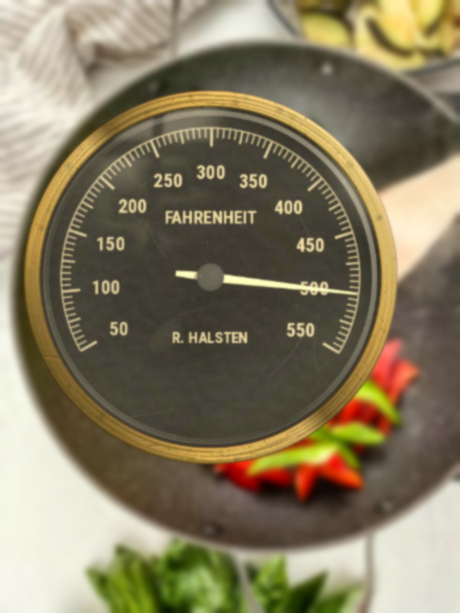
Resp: 500 °F
